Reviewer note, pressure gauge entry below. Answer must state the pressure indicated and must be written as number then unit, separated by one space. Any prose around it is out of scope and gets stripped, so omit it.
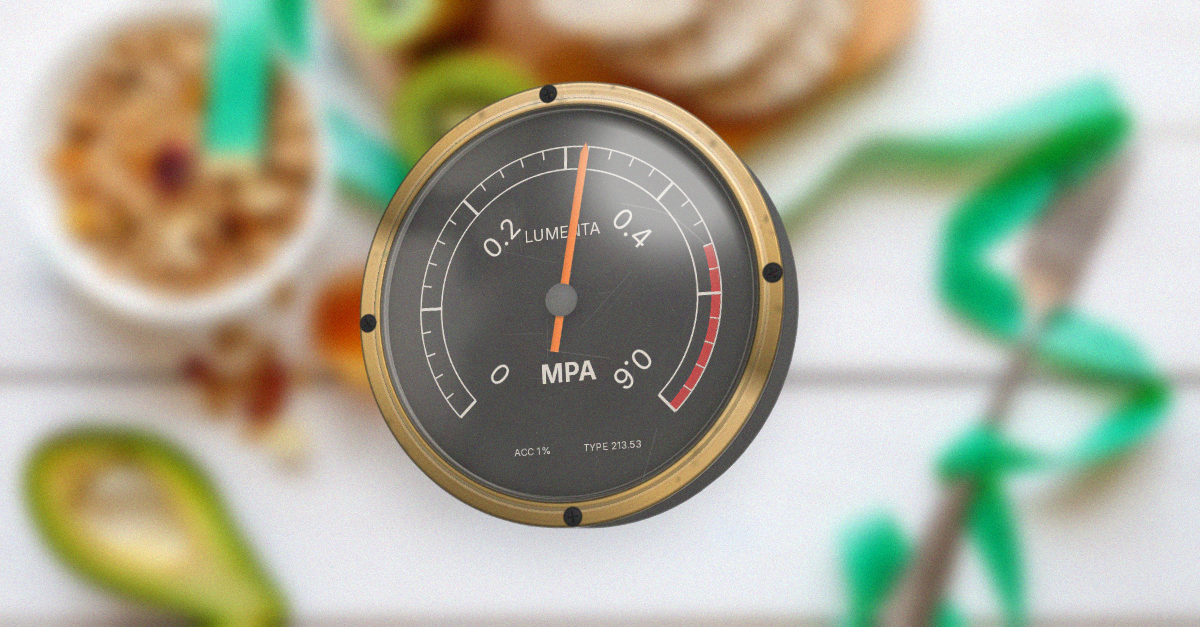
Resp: 0.32 MPa
